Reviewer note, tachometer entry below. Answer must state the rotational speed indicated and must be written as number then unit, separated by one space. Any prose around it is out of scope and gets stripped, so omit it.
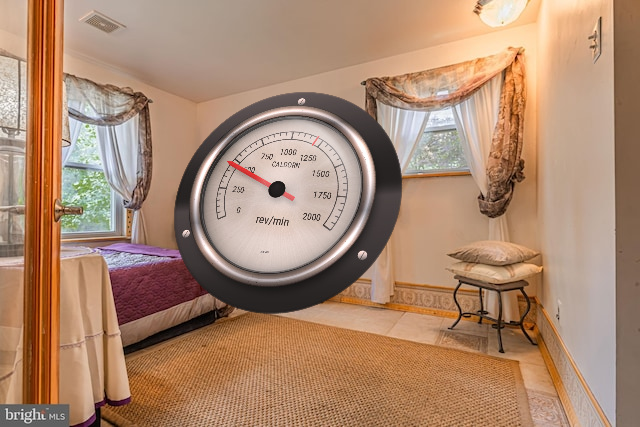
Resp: 450 rpm
